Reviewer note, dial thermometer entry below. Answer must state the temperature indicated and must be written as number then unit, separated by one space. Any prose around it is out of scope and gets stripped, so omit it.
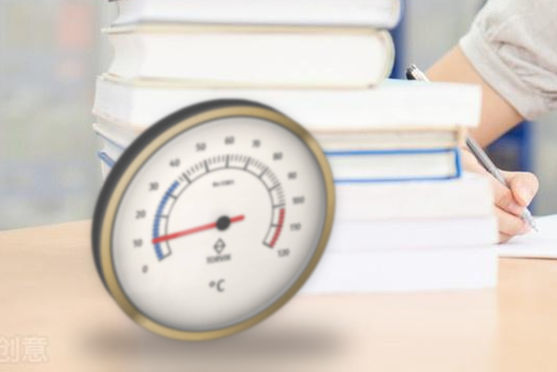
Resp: 10 °C
